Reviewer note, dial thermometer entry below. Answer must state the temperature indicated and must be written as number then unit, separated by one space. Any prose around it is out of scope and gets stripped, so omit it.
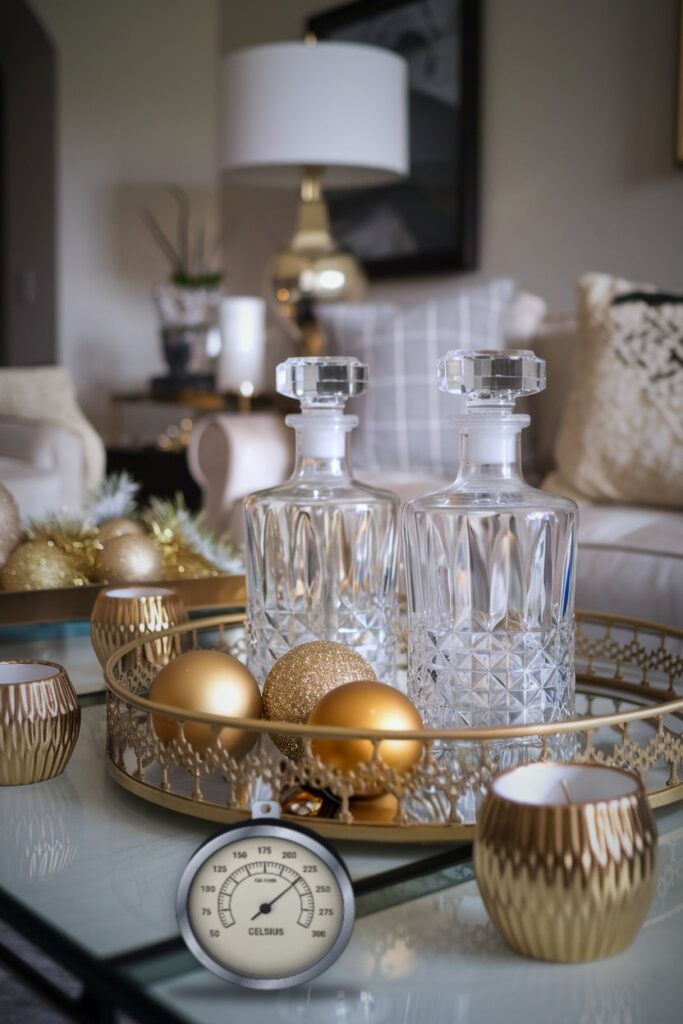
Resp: 225 °C
